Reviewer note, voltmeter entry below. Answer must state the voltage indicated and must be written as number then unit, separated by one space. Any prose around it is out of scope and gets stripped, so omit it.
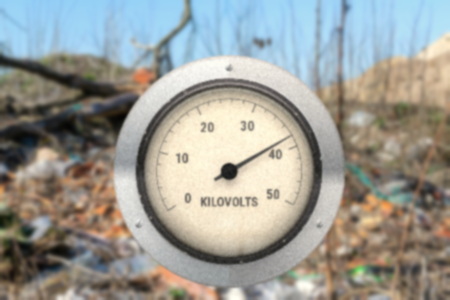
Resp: 38 kV
